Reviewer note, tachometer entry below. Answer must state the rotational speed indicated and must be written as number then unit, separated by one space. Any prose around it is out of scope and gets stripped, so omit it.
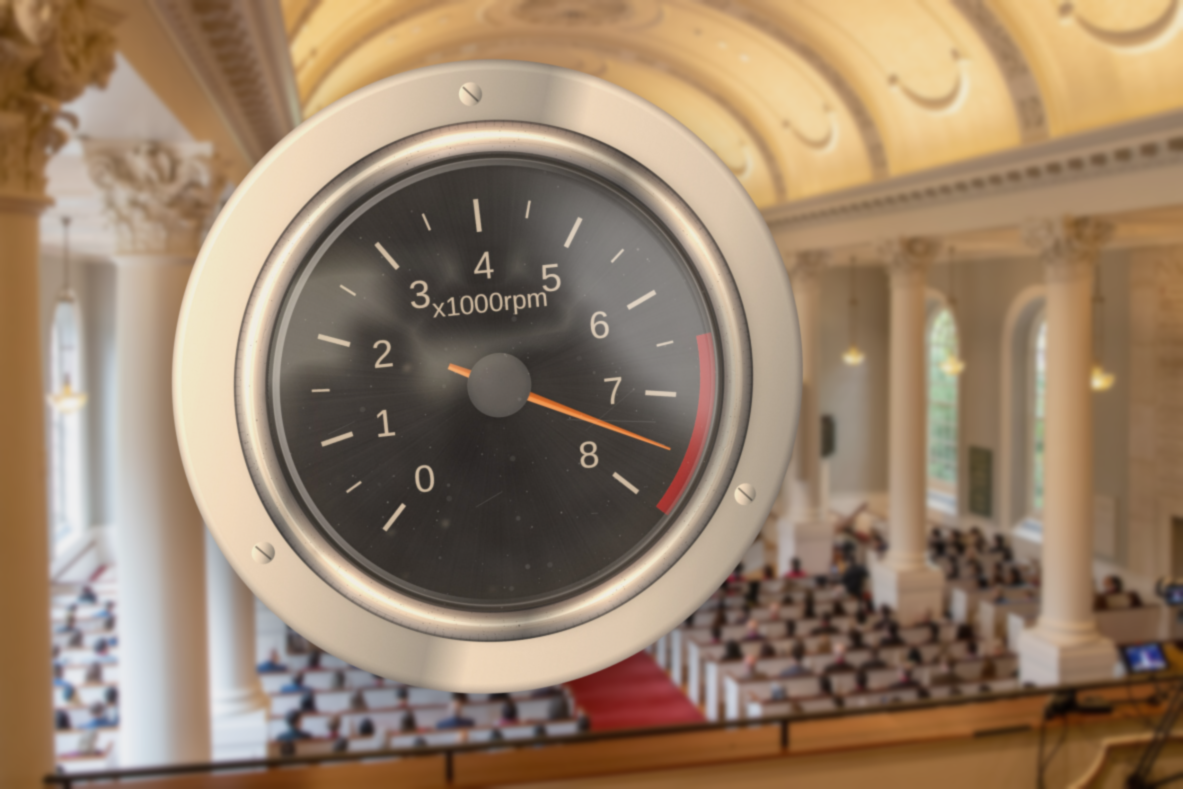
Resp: 7500 rpm
